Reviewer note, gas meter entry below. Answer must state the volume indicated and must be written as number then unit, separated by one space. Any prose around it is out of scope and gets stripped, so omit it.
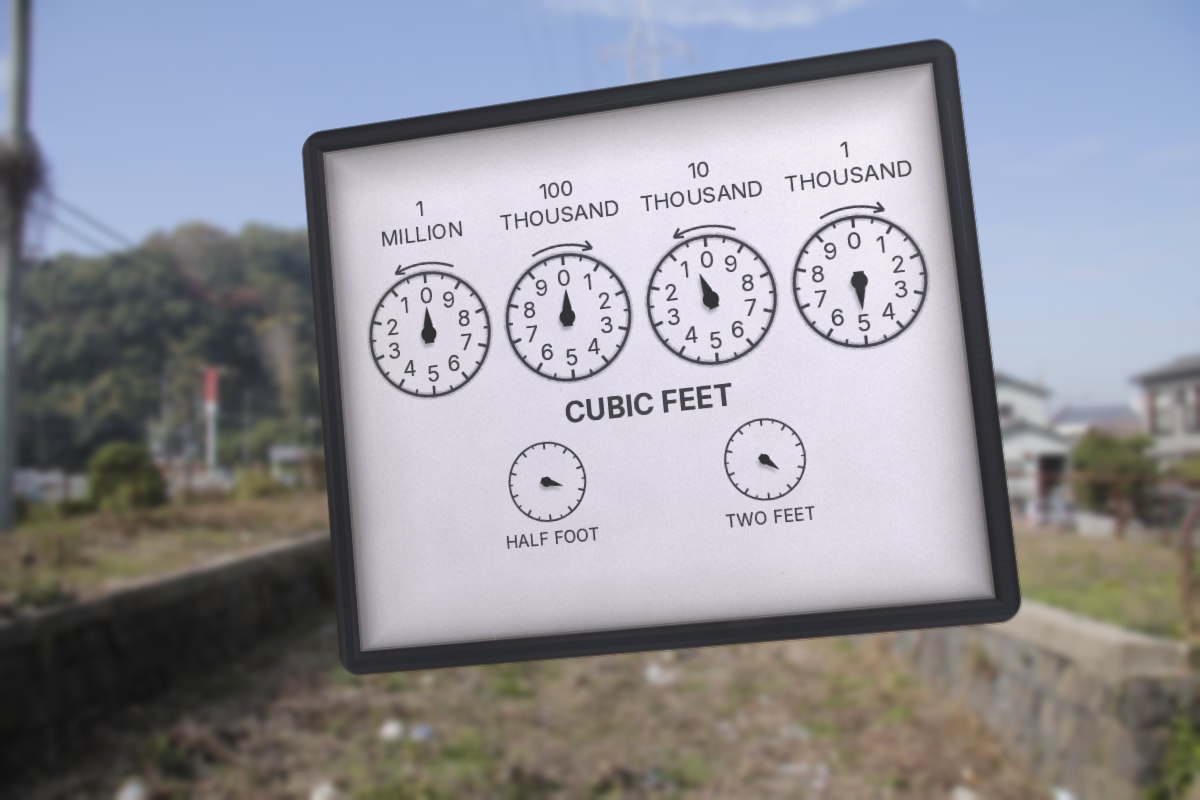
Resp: 500 ft³
